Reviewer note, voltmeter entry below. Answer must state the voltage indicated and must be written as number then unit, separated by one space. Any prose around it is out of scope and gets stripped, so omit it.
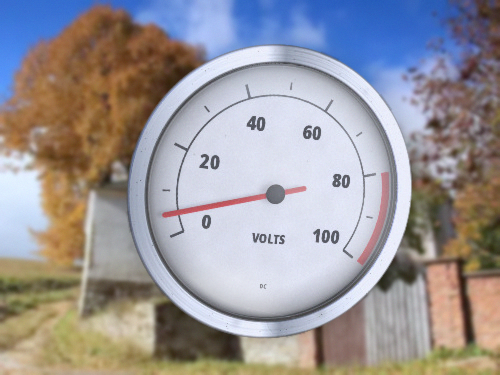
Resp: 5 V
